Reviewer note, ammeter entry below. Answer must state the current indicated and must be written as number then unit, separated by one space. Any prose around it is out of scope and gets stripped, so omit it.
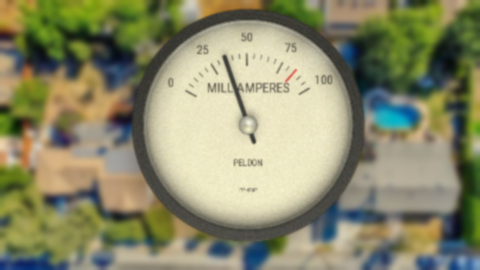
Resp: 35 mA
